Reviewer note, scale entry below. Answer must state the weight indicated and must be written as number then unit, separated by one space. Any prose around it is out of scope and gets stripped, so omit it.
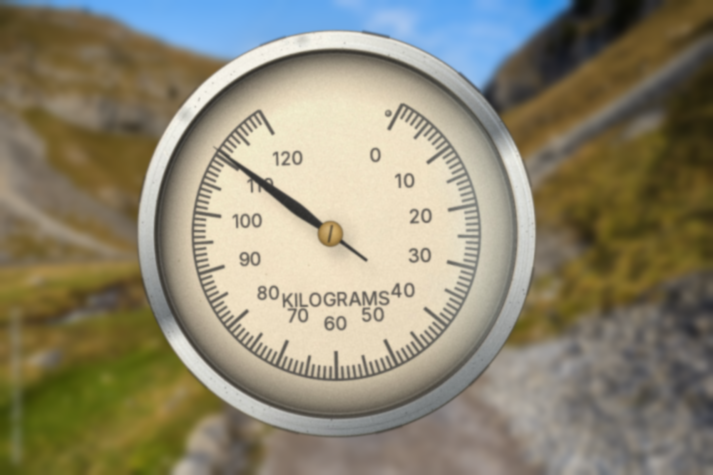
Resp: 111 kg
